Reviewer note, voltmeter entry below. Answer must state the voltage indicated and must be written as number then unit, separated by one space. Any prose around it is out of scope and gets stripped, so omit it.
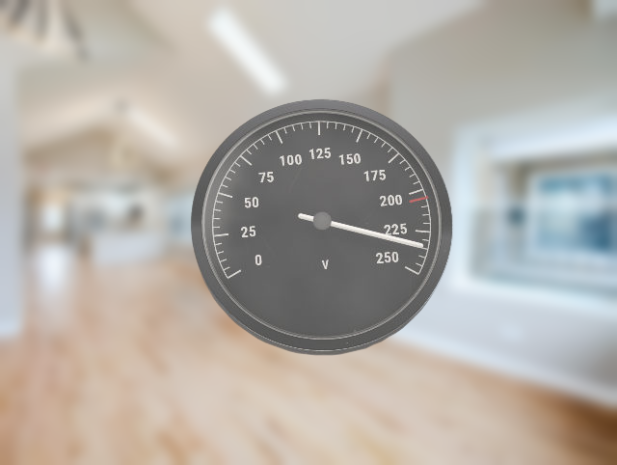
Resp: 235 V
